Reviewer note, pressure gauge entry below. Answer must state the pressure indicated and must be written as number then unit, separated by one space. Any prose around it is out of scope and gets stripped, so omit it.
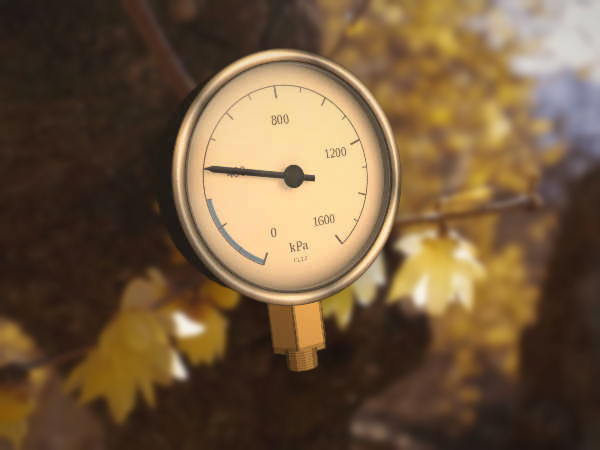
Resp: 400 kPa
